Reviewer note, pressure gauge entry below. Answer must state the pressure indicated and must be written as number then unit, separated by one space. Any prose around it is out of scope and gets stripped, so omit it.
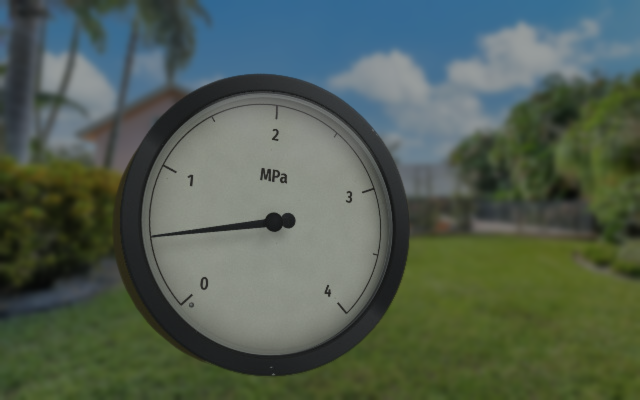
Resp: 0.5 MPa
